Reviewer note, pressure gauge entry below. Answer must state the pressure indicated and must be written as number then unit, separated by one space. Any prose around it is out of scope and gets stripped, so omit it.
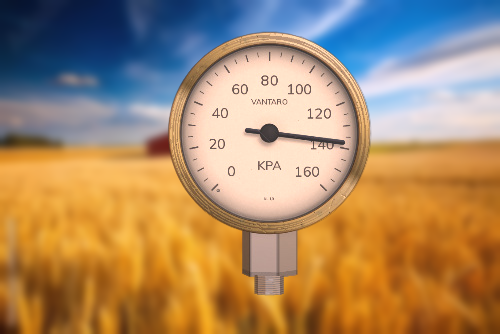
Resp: 137.5 kPa
